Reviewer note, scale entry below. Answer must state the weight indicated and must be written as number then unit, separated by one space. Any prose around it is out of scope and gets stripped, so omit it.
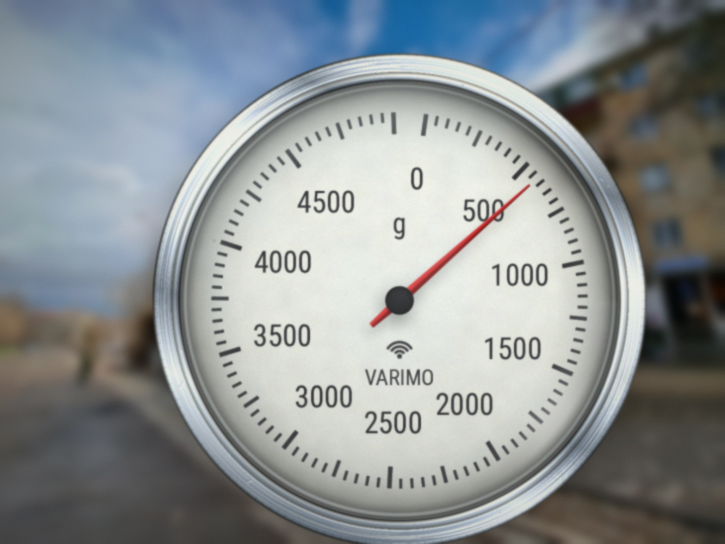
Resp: 575 g
